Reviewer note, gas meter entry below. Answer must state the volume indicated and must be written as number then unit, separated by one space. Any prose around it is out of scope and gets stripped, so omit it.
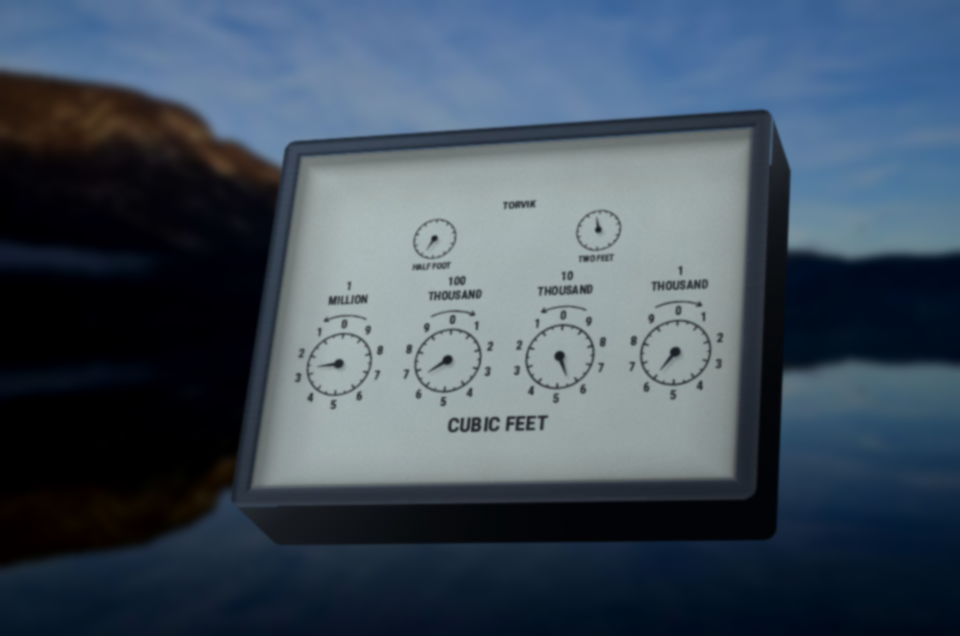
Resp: 265600 ft³
